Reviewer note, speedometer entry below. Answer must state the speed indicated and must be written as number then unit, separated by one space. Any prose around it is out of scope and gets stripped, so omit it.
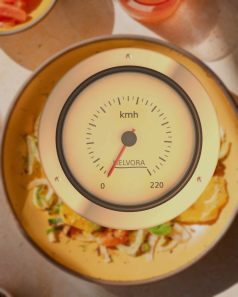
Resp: 0 km/h
